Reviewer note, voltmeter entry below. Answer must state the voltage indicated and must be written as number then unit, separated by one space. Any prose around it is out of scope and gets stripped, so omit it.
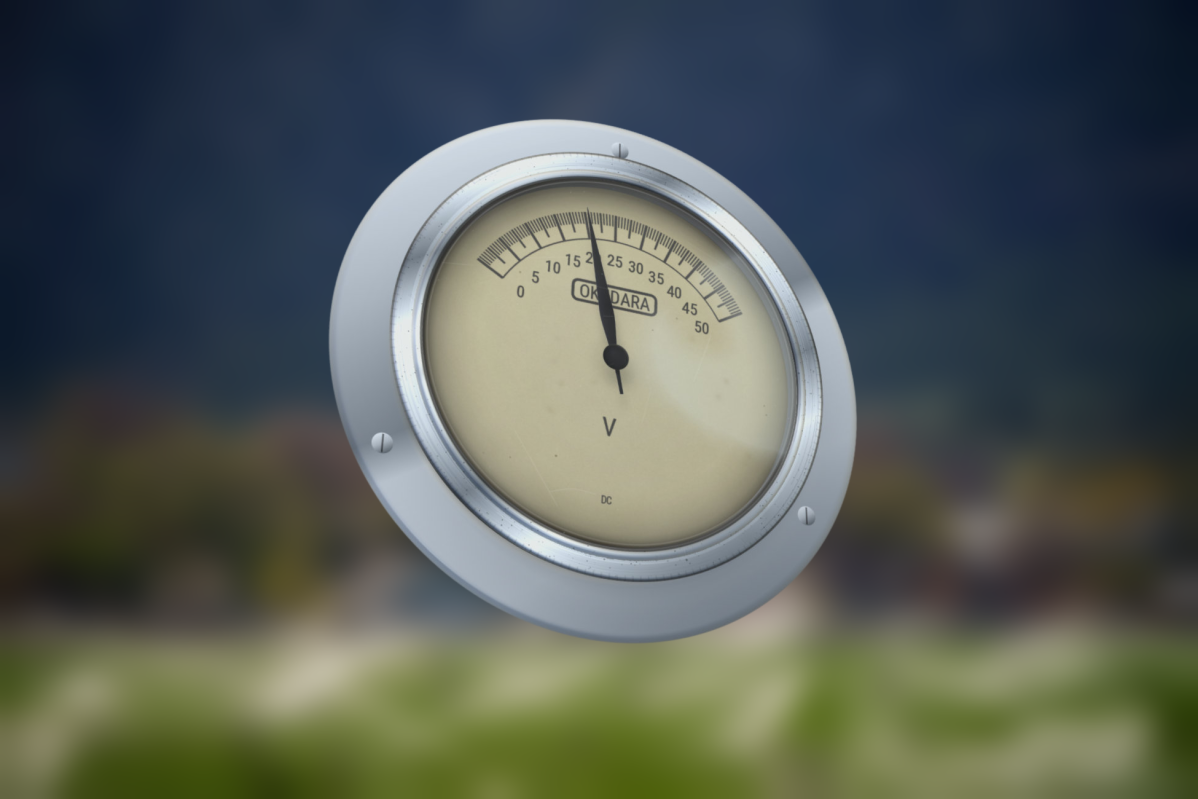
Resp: 20 V
